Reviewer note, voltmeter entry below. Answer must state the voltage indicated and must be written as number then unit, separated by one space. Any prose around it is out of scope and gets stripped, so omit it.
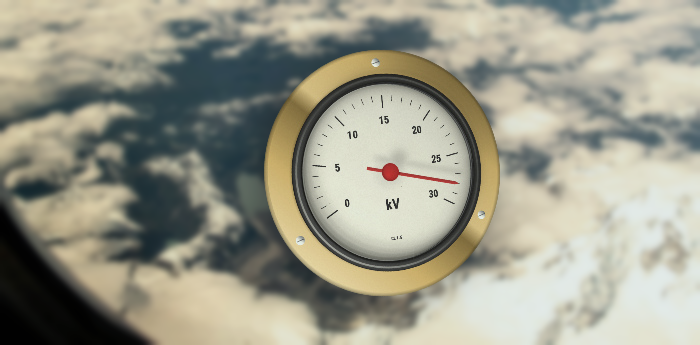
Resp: 28 kV
